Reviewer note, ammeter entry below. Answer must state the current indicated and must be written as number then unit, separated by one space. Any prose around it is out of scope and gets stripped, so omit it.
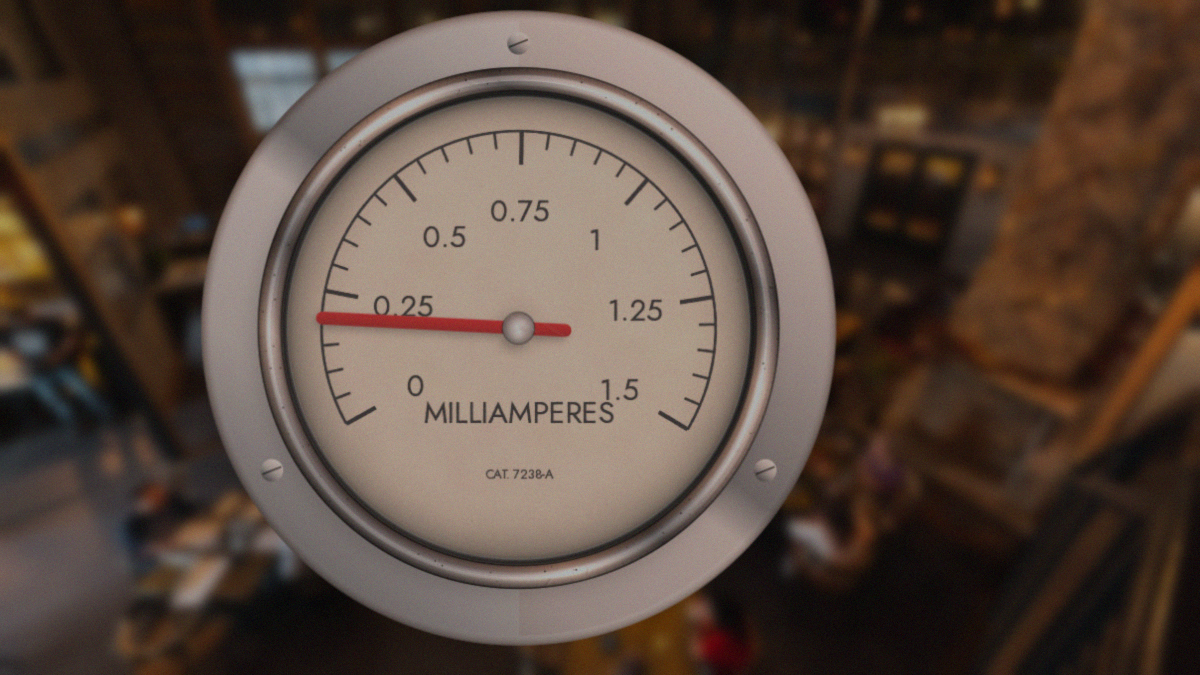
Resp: 0.2 mA
